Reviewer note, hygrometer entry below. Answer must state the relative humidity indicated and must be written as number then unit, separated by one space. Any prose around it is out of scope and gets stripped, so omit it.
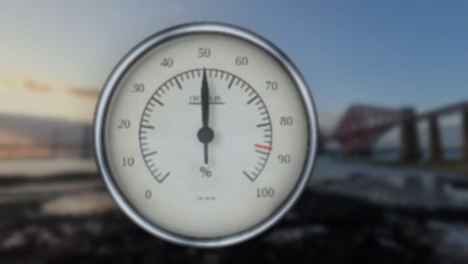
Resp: 50 %
